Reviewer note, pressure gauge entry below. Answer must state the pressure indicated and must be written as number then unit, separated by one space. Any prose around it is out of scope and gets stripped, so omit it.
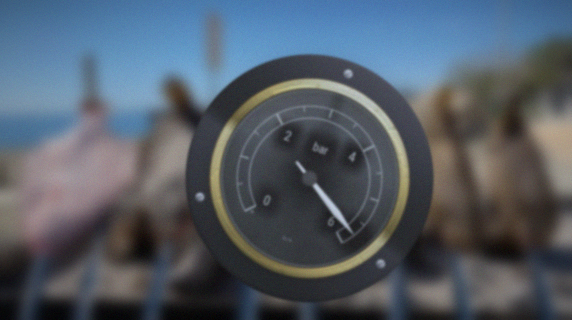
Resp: 5.75 bar
